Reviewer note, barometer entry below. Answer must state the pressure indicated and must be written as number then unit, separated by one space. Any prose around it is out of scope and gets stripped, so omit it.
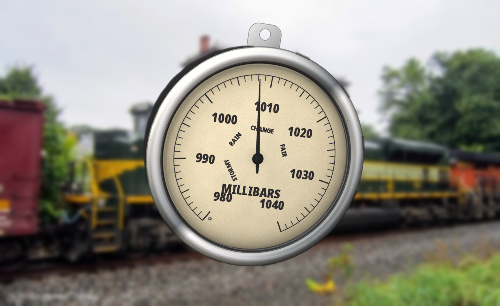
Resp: 1008 mbar
